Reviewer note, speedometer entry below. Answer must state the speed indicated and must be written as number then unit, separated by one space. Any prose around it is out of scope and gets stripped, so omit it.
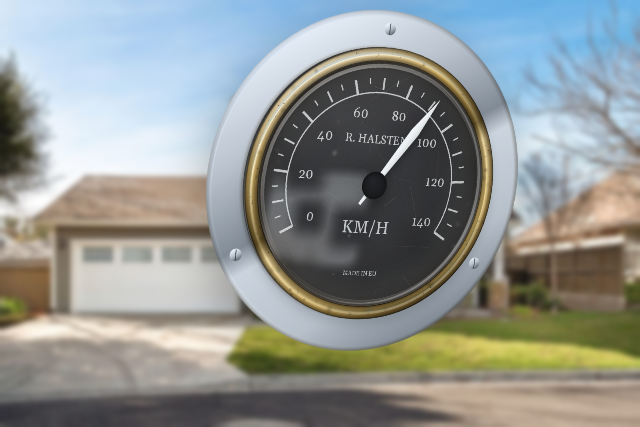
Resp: 90 km/h
